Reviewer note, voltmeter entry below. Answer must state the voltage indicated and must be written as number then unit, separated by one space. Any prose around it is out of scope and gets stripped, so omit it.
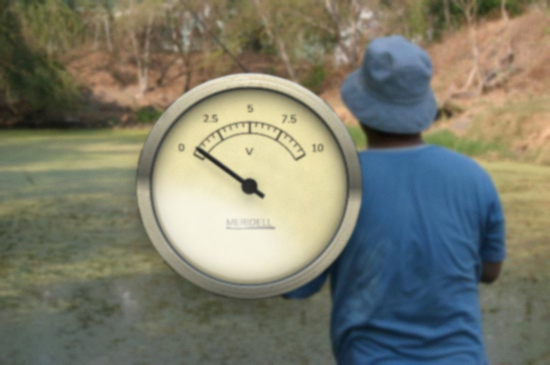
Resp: 0.5 V
